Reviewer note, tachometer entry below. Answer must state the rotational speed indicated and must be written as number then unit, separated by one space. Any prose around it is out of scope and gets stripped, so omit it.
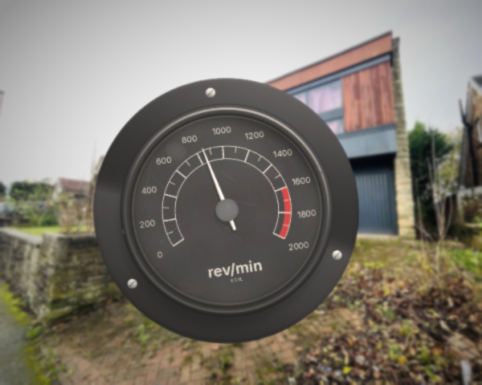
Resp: 850 rpm
